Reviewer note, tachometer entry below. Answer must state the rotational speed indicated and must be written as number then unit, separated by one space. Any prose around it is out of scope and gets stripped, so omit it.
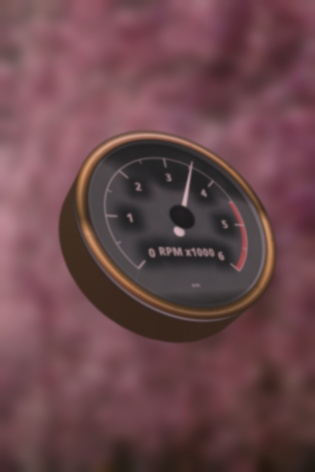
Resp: 3500 rpm
